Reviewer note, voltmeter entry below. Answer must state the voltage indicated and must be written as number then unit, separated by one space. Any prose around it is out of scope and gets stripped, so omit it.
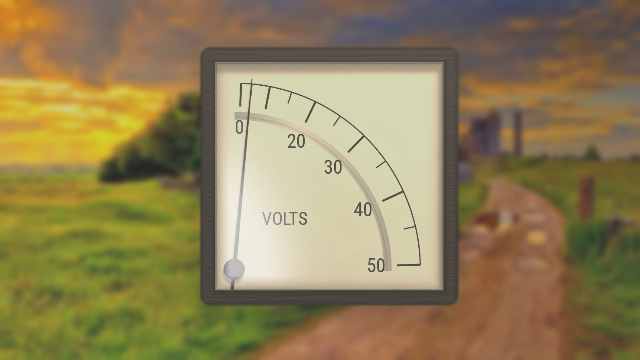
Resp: 5 V
